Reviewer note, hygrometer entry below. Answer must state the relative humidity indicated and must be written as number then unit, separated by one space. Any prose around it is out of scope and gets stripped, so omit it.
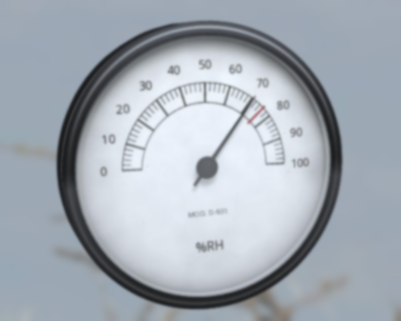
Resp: 70 %
